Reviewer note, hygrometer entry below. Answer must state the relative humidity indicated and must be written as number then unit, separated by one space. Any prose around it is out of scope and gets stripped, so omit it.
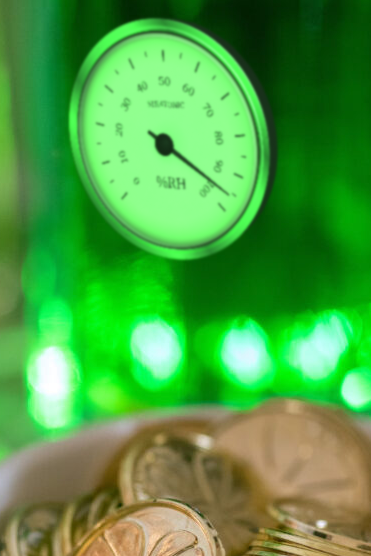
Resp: 95 %
